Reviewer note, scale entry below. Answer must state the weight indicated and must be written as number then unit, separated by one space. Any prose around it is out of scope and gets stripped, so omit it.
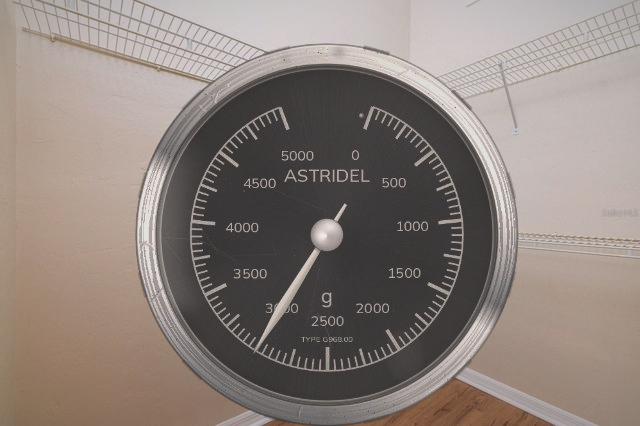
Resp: 3000 g
